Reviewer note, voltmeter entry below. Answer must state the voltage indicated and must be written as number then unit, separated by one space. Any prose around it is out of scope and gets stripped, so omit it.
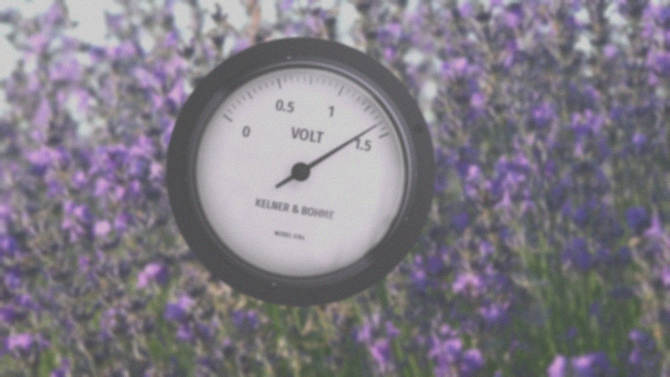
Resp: 1.4 V
